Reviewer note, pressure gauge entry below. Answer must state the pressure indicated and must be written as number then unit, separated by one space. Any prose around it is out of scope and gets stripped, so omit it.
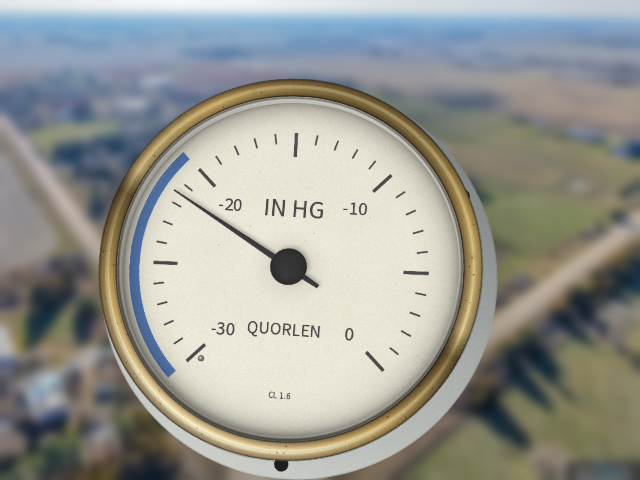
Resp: -21.5 inHg
